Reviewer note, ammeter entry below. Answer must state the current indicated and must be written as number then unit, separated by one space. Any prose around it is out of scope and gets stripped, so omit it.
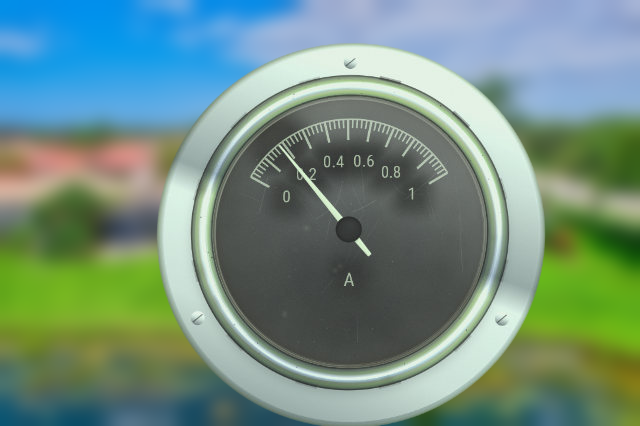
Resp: 0.18 A
